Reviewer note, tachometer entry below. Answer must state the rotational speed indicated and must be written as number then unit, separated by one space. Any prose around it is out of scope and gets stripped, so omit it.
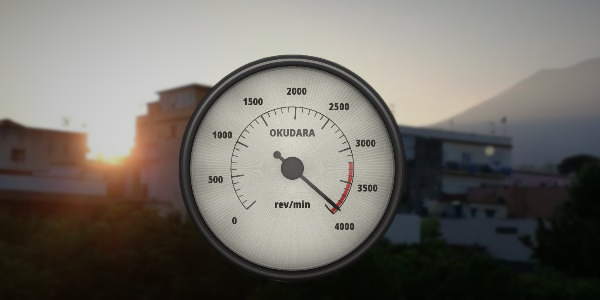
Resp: 3900 rpm
